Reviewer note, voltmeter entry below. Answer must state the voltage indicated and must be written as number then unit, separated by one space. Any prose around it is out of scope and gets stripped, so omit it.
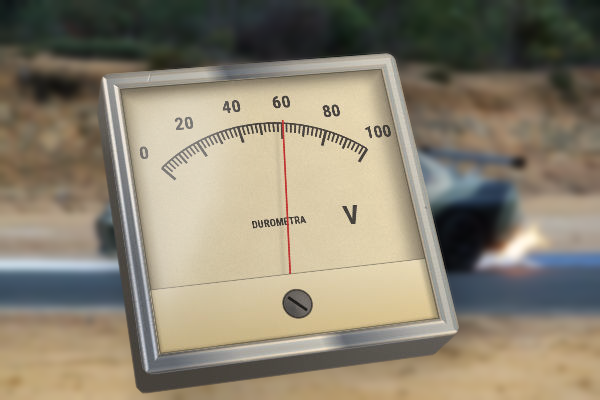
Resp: 60 V
